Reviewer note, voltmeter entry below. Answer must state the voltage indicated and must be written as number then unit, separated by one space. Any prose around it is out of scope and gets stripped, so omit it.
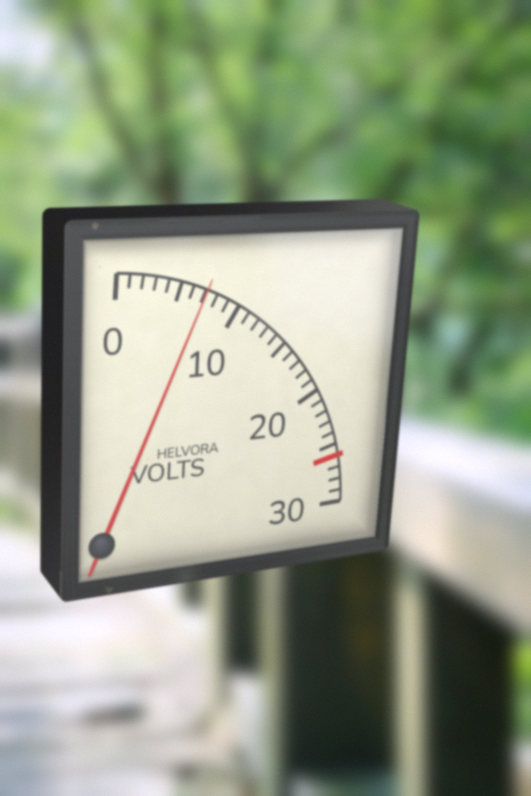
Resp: 7 V
